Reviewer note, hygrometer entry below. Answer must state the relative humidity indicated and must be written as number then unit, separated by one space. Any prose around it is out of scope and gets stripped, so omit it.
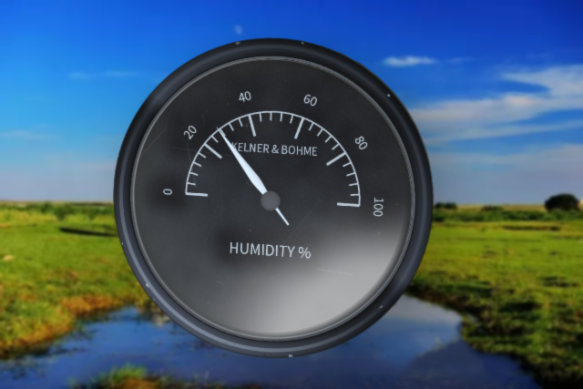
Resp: 28 %
